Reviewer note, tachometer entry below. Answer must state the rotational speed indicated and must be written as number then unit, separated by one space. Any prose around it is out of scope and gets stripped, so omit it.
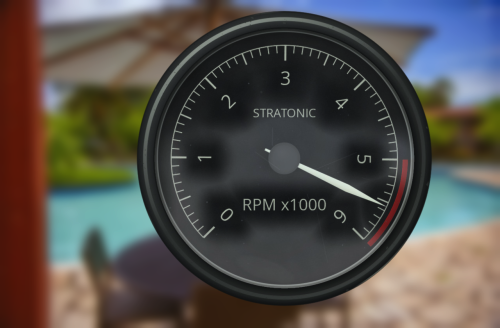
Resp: 5550 rpm
